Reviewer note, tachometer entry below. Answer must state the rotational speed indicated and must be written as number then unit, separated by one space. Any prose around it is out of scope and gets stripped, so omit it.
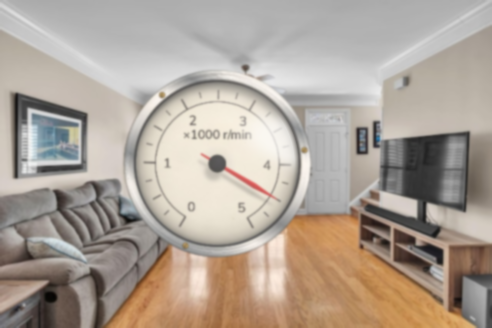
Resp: 4500 rpm
